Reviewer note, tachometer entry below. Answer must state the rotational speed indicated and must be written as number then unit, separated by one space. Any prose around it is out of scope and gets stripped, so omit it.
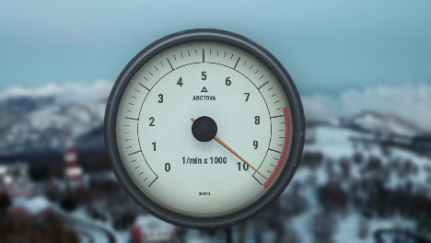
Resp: 9800 rpm
